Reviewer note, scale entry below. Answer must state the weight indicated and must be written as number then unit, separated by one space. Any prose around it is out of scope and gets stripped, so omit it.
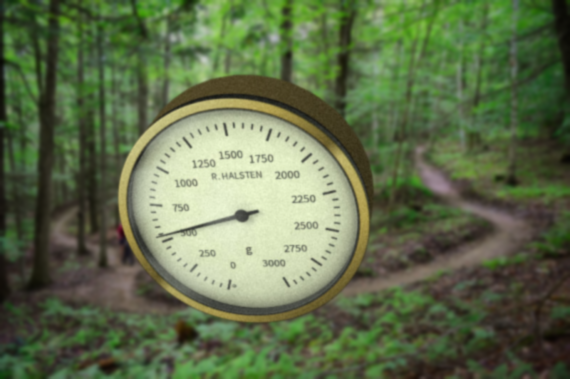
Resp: 550 g
